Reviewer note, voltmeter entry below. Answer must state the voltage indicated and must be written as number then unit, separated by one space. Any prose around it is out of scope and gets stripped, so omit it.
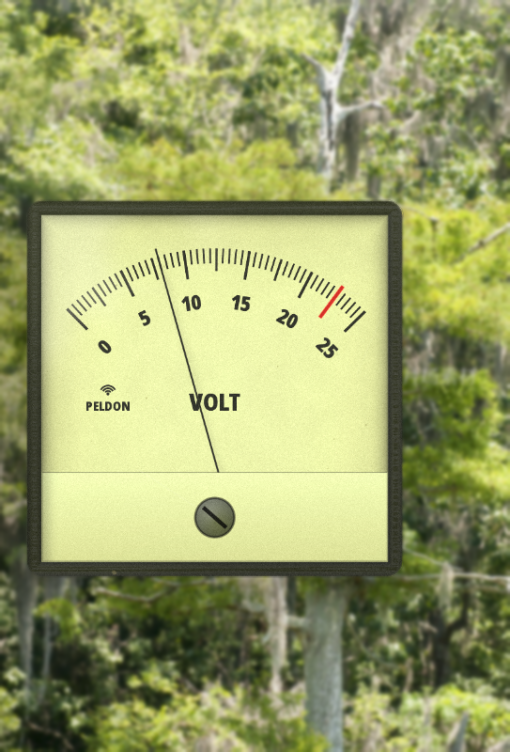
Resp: 8 V
